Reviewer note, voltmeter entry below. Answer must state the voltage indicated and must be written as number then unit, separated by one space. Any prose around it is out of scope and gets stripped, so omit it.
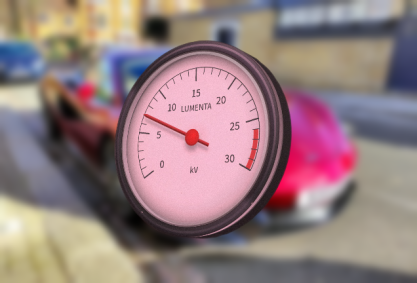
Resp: 7 kV
